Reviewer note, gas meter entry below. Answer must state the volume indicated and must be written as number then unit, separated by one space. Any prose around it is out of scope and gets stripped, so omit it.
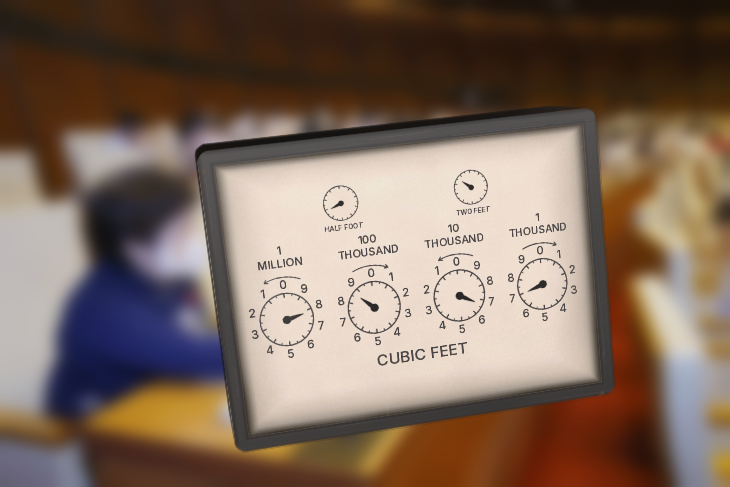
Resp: 786700 ft³
